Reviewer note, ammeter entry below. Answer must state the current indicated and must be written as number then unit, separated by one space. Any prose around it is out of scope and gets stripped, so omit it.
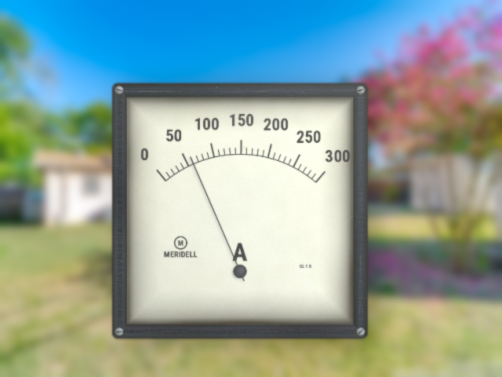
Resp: 60 A
